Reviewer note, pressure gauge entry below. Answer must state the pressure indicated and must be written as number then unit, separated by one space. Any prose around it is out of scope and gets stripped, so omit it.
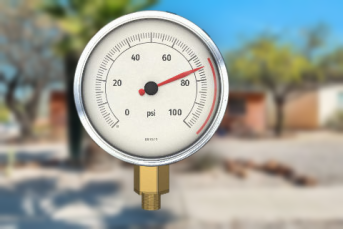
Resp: 75 psi
